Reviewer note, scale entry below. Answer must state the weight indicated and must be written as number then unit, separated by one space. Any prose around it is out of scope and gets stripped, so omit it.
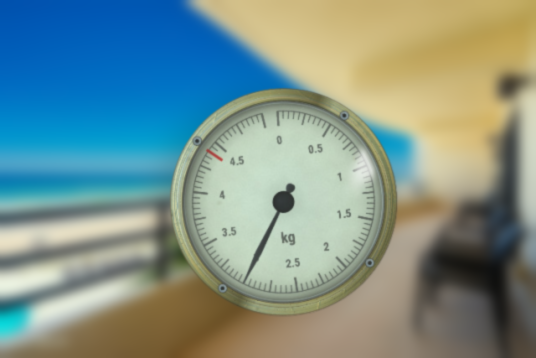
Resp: 3 kg
